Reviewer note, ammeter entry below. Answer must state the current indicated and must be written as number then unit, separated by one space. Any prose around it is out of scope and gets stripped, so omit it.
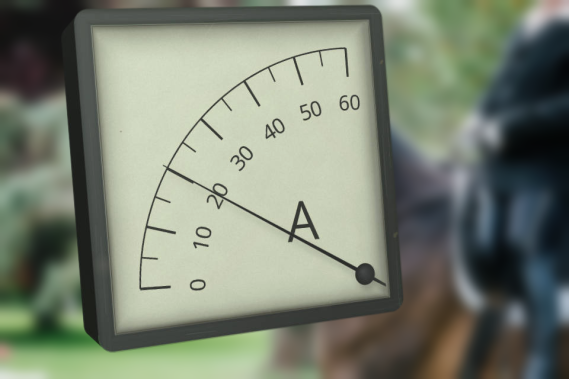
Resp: 20 A
